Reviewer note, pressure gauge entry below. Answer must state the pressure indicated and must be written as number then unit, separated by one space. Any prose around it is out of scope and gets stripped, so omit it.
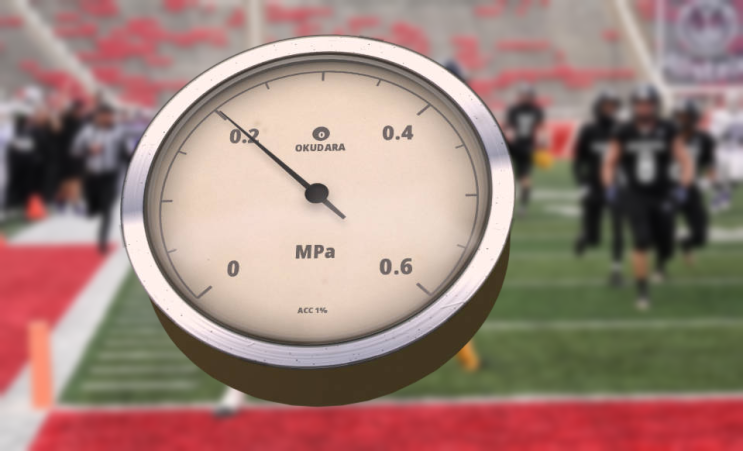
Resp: 0.2 MPa
